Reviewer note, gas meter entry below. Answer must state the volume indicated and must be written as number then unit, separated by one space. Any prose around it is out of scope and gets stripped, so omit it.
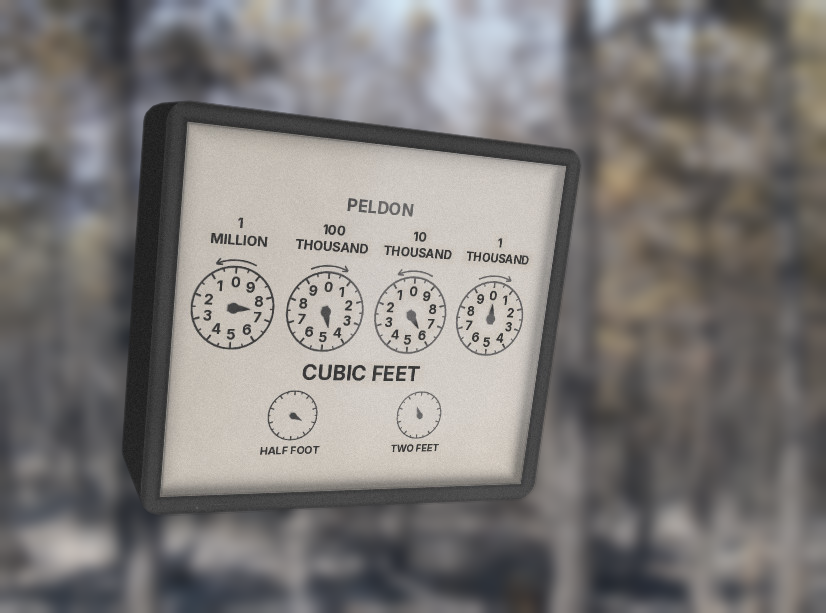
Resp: 746000 ft³
